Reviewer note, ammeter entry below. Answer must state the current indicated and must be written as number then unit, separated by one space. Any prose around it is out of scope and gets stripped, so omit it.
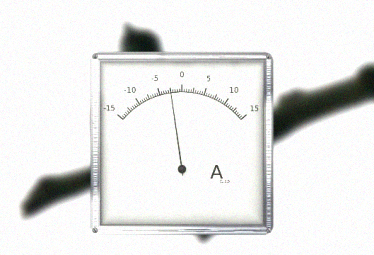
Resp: -2.5 A
